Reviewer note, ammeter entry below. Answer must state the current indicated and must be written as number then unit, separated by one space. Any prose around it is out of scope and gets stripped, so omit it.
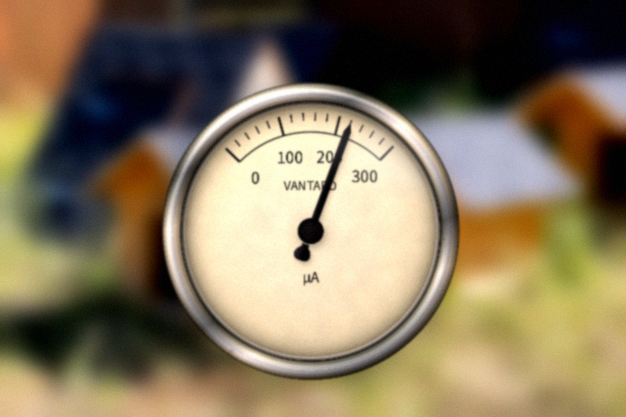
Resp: 220 µA
